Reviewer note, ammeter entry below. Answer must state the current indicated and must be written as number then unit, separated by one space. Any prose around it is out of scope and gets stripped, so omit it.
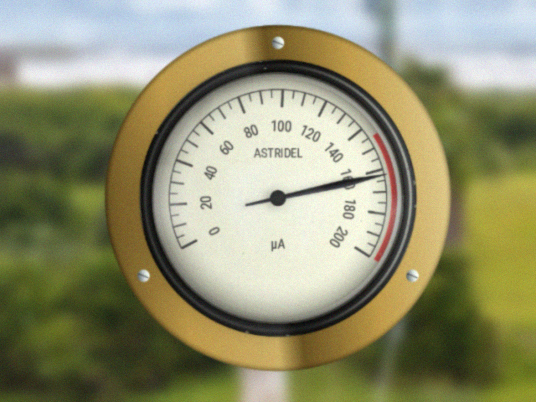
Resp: 162.5 µA
